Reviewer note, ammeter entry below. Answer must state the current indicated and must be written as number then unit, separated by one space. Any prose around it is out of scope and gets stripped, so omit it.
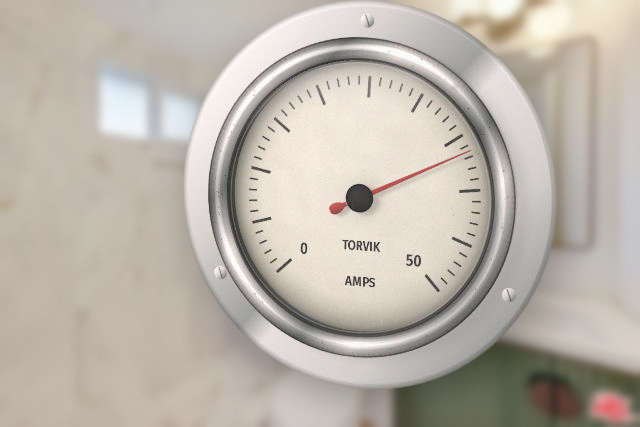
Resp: 36.5 A
